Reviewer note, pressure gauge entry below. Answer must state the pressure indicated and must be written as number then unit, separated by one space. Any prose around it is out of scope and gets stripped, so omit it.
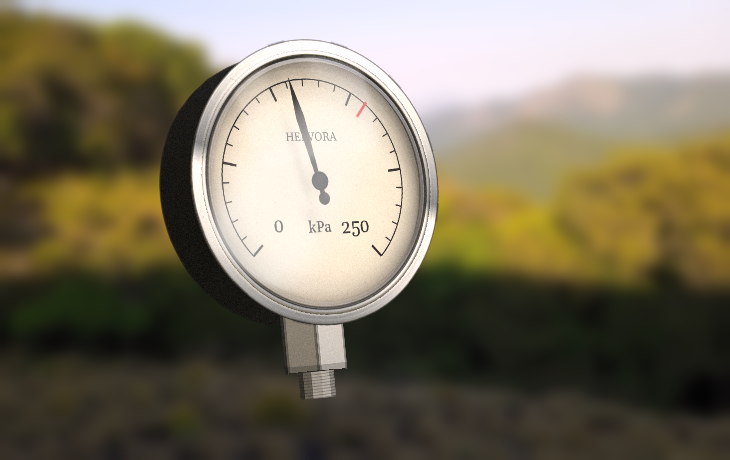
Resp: 110 kPa
